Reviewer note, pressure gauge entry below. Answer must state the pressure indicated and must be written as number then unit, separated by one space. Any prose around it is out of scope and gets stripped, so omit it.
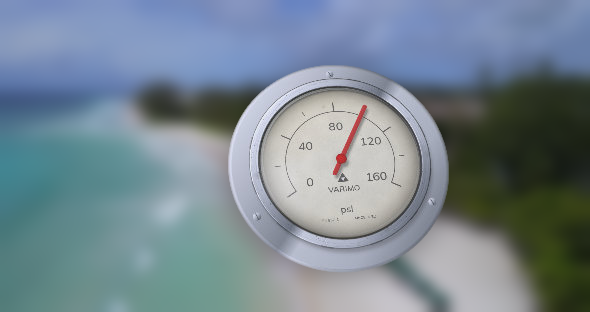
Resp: 100 psi
